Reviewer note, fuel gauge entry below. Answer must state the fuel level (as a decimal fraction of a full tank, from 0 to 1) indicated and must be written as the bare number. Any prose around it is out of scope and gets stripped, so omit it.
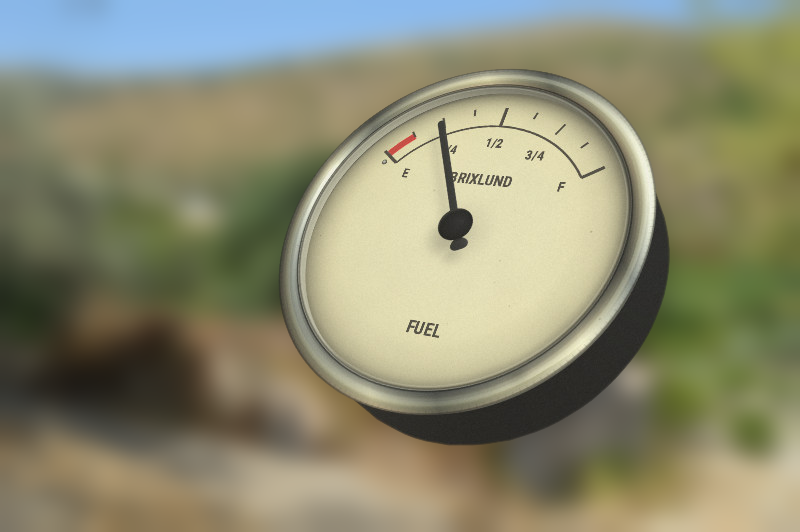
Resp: 0.25
